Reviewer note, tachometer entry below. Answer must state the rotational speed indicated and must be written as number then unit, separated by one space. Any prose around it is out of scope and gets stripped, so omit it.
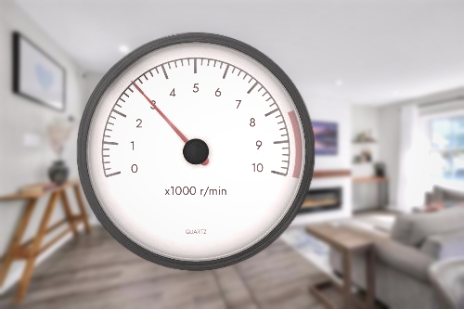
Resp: 3000 rpm
